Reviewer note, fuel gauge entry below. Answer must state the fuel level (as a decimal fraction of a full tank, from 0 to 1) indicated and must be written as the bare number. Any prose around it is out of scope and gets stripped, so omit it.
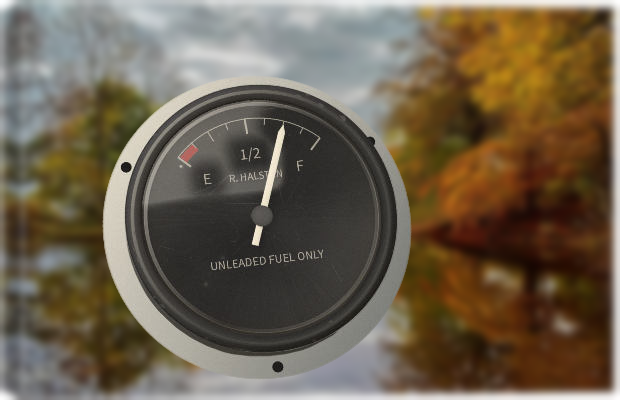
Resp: 0.75
